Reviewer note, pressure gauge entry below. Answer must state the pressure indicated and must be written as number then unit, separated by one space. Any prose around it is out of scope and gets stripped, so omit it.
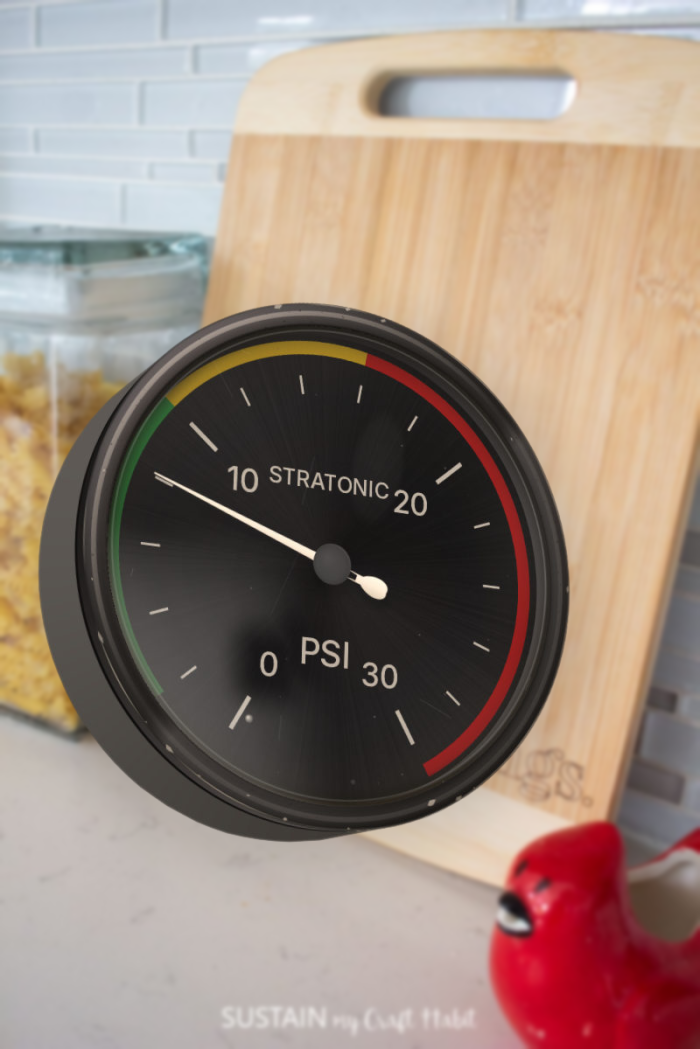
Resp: 8 psi
